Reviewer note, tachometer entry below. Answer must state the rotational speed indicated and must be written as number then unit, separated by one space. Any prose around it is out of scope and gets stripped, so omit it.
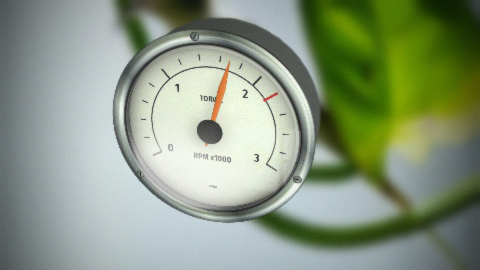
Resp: 1700 rpm
